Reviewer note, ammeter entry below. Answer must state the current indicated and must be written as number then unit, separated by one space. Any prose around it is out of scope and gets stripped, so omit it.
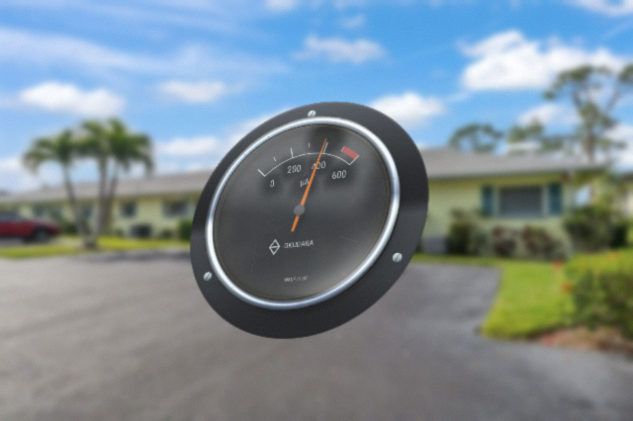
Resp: 400 µA
